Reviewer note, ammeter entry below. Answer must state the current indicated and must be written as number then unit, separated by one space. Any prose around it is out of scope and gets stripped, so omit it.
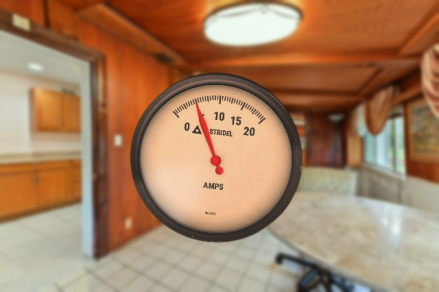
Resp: 5 A
